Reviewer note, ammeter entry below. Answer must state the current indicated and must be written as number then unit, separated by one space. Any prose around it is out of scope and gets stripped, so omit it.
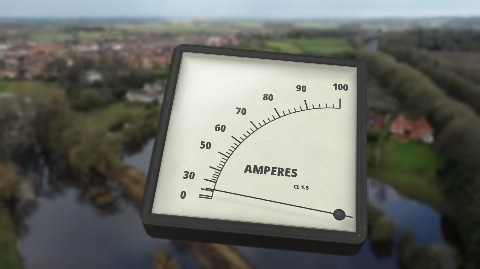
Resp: 20 A
